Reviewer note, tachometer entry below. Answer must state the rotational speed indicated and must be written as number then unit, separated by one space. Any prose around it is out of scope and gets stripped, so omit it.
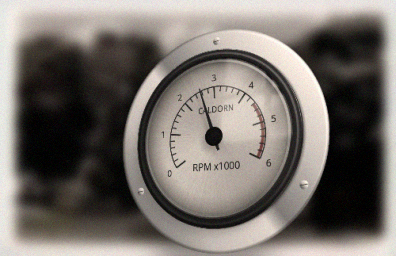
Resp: 2600 rpm
